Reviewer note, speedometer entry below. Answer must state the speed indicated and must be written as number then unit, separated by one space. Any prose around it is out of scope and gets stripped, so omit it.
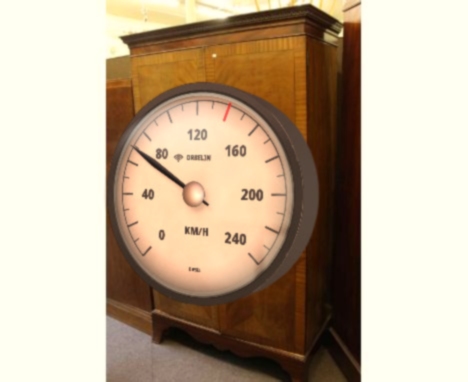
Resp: 70 km/h
